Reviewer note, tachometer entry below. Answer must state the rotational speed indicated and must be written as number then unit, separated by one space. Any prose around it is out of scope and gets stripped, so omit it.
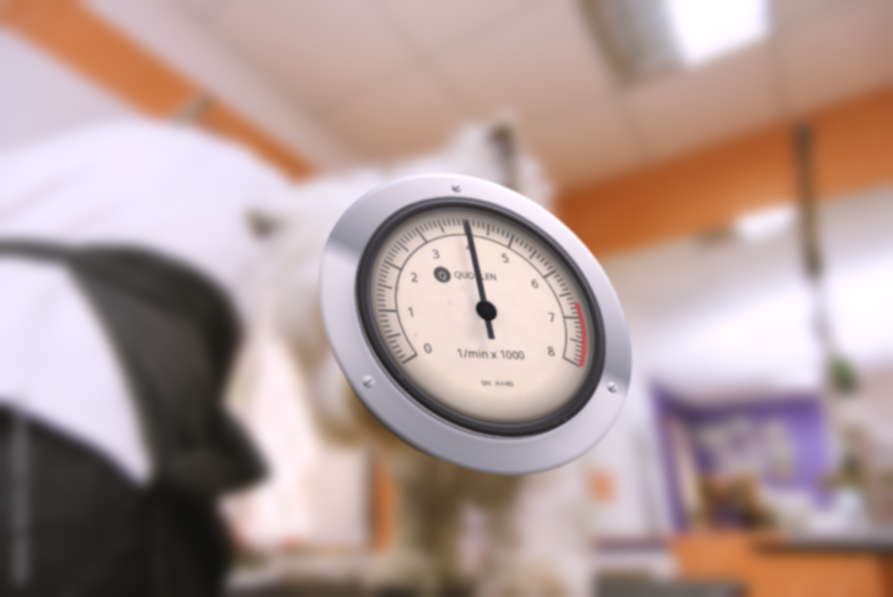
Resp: 4000 rpm
